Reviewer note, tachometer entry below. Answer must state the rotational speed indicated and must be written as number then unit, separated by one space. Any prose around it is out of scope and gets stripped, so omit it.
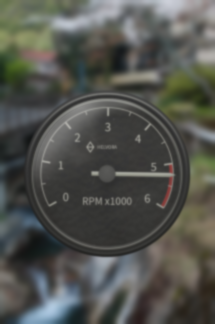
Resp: 5250 rpm
